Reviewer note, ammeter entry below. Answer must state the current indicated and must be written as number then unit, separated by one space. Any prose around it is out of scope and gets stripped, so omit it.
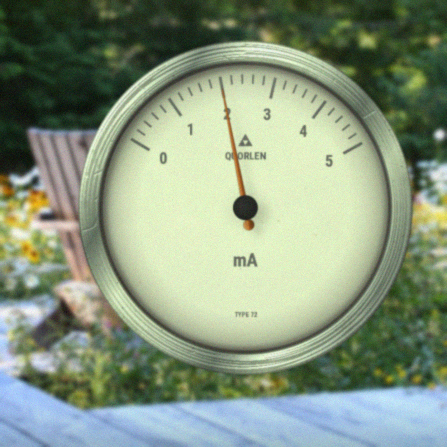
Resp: 2 mA
